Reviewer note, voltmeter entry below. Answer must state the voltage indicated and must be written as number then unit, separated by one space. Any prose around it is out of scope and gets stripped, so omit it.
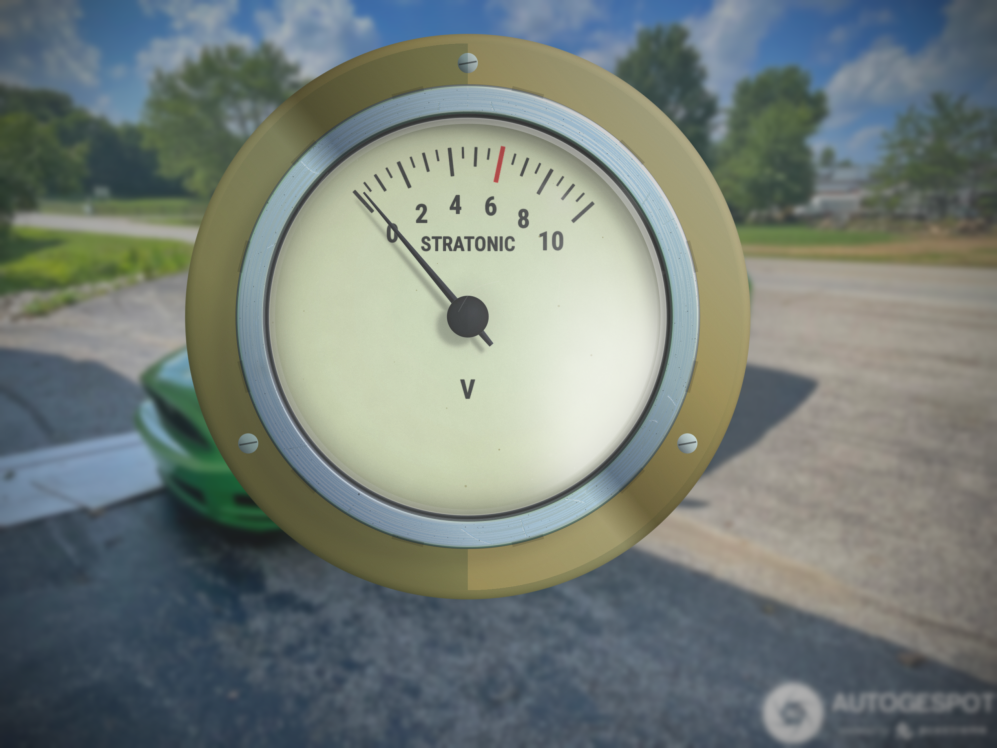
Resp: 0.25 V
